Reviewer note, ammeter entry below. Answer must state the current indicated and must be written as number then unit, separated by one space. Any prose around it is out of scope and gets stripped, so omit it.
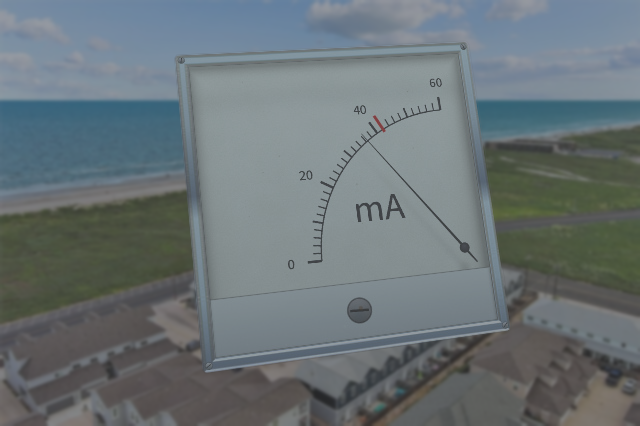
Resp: 36 mA
